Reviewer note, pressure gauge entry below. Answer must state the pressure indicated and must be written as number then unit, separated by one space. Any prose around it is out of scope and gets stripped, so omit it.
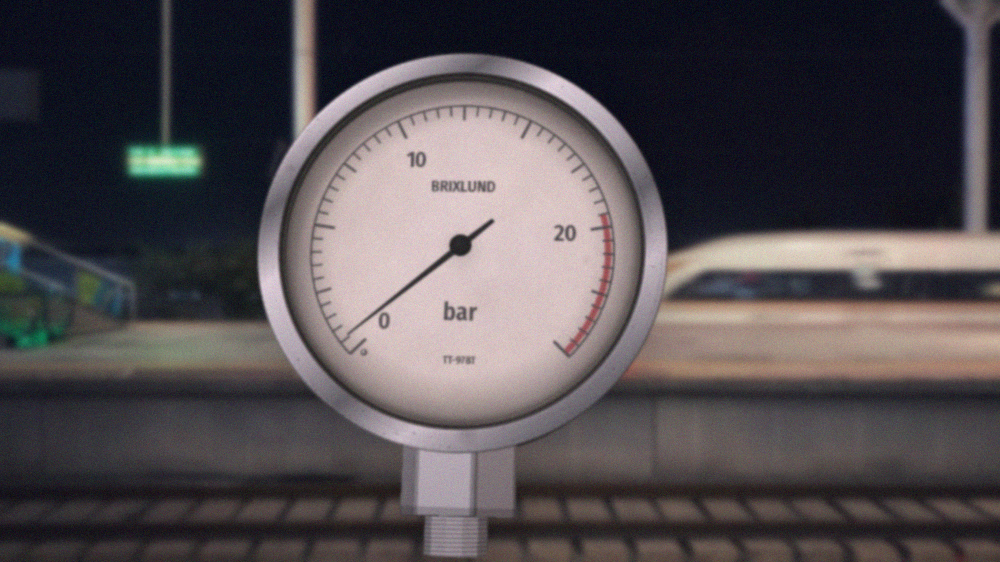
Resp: 0.5 bar
